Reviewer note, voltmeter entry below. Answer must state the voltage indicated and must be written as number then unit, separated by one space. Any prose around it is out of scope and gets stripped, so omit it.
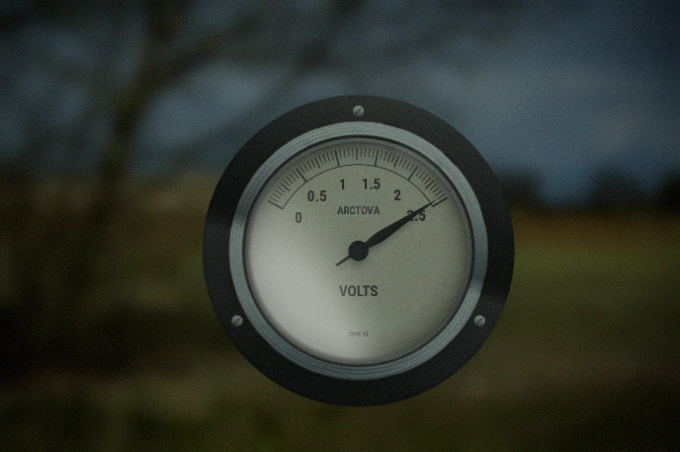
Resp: 2.45 V
